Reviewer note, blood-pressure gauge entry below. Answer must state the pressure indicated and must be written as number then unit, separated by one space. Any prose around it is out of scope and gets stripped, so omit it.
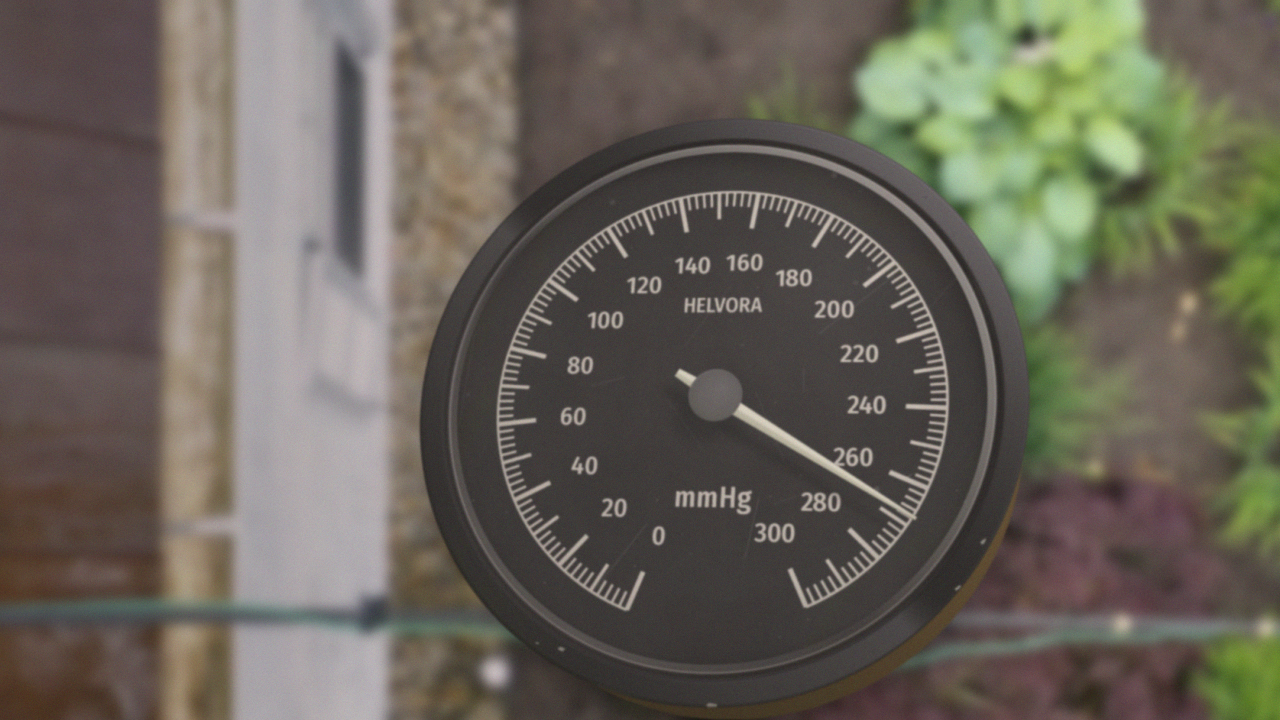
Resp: 268 mmHg
